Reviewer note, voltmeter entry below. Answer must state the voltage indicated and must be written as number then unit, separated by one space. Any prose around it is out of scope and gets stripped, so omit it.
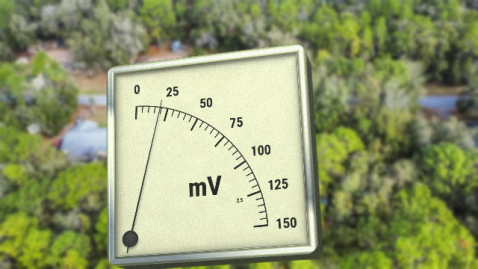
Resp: 20 mV
